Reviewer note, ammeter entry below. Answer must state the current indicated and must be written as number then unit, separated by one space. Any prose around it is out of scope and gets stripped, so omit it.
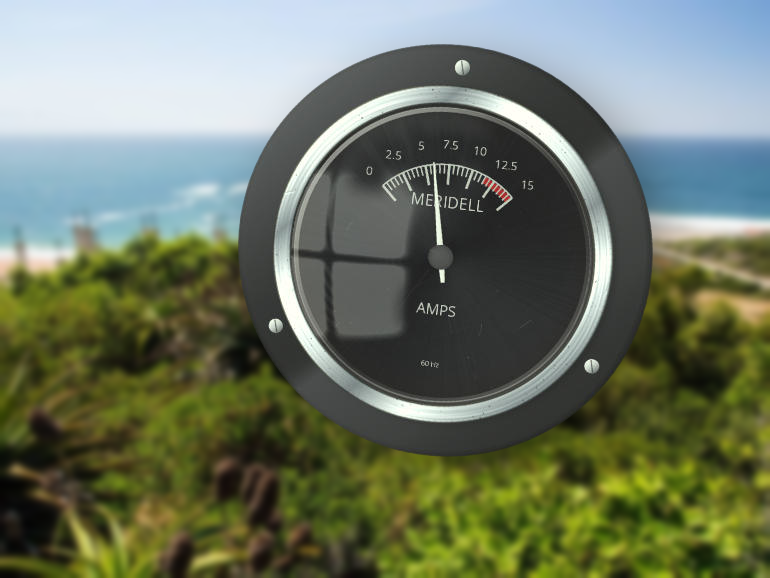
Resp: 6 A
